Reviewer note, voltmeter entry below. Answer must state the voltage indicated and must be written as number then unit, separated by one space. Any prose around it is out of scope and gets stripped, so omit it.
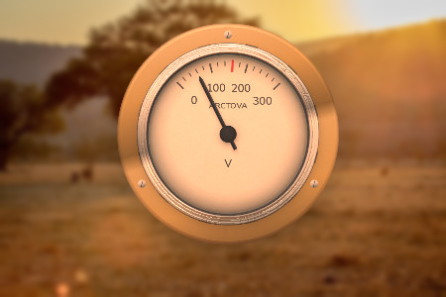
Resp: 60 V
